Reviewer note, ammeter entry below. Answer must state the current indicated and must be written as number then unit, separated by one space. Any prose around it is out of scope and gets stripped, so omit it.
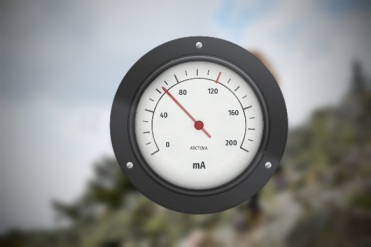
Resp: 65 mA
